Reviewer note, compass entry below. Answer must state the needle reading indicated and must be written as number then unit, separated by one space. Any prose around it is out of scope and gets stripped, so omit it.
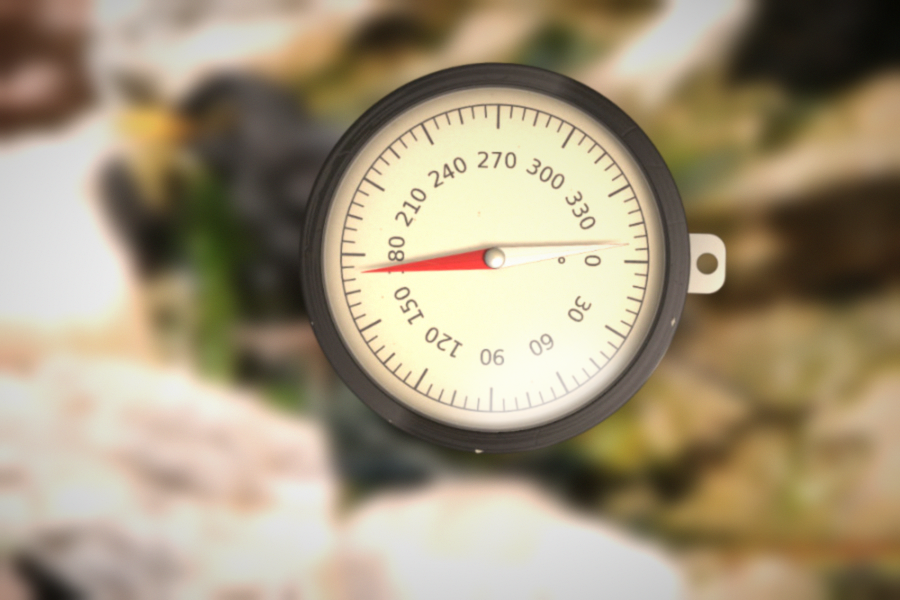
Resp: 172.5 °
